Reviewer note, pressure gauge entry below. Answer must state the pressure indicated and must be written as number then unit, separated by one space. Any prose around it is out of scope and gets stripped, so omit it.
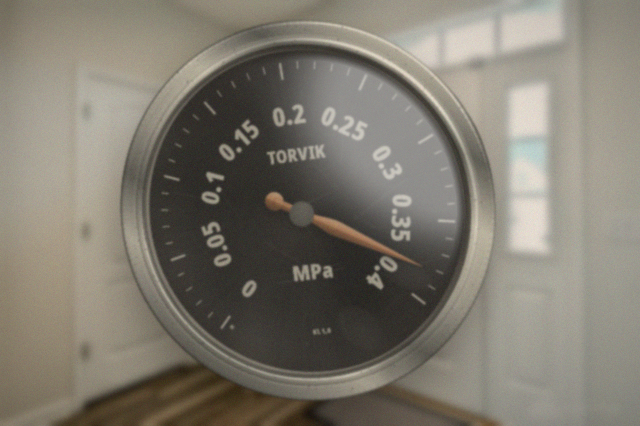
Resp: 0.38 MPa
